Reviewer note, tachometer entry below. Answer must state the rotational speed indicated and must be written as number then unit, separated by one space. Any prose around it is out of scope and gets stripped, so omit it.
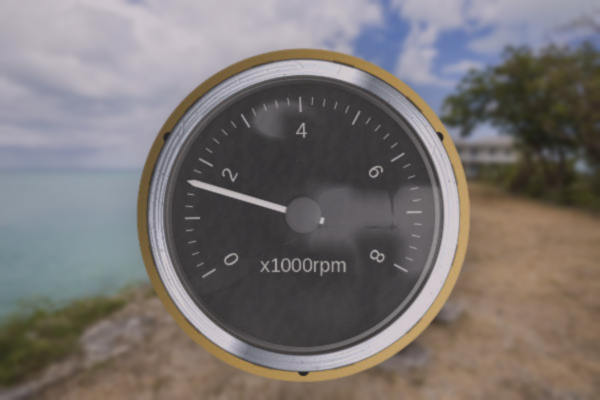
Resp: 1600 rpm
